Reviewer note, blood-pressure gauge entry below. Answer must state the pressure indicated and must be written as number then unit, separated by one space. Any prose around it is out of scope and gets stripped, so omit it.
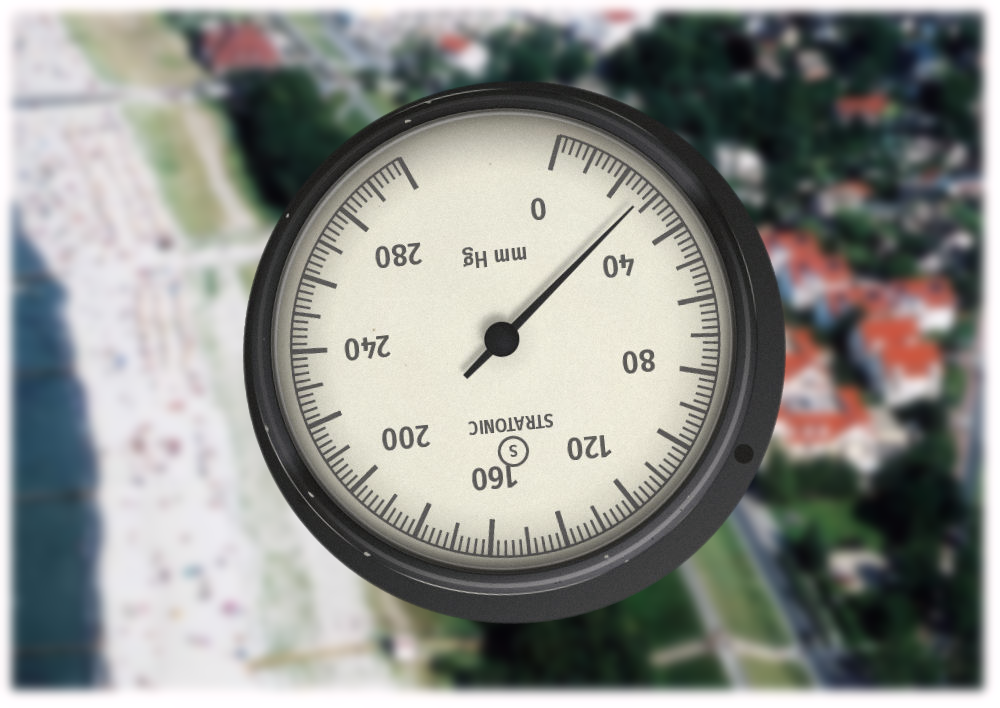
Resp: 28 mmHg
